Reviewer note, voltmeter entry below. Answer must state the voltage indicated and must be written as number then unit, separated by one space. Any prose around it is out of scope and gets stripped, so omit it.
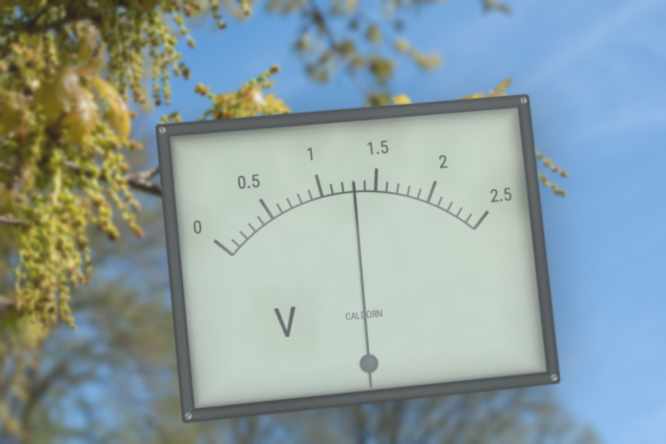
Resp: 1.3 V
